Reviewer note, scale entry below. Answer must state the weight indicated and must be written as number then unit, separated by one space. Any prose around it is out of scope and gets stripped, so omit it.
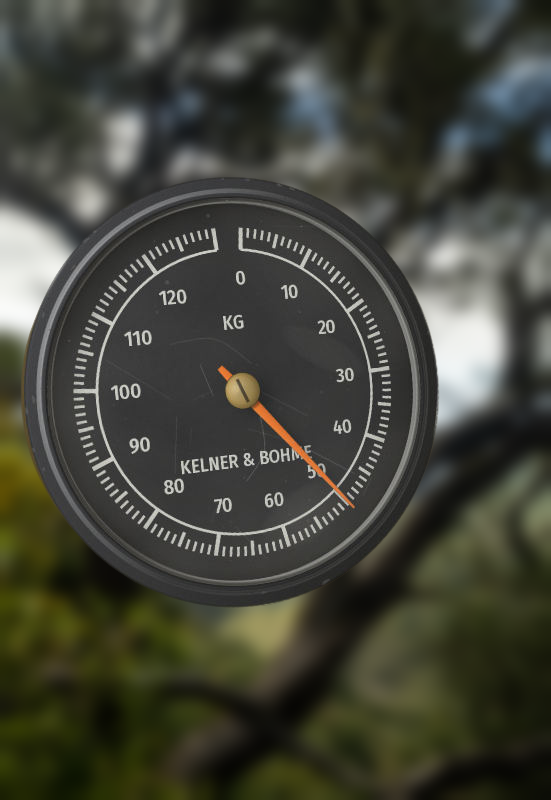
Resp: 50 kg
